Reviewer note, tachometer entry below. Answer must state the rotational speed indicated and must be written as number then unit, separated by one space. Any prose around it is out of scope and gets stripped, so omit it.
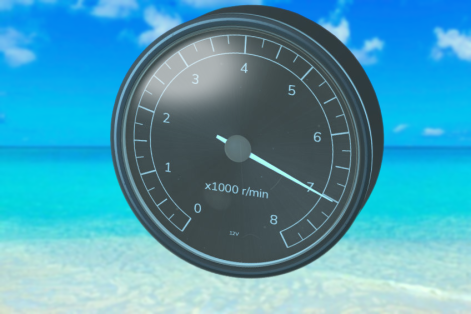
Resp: 7000 rpm
